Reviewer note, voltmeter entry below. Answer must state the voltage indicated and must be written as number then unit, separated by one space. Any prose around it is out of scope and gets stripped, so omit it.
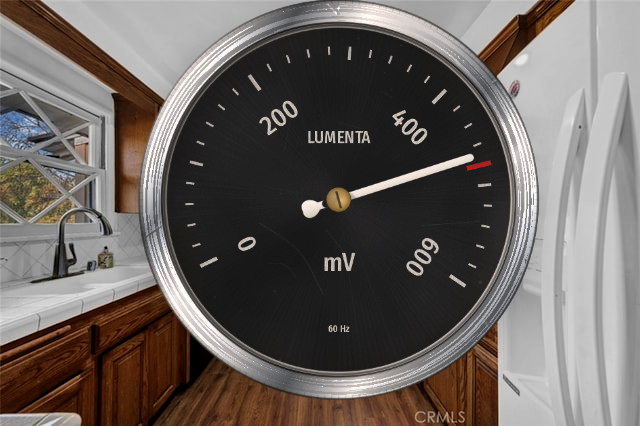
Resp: 470 mV
